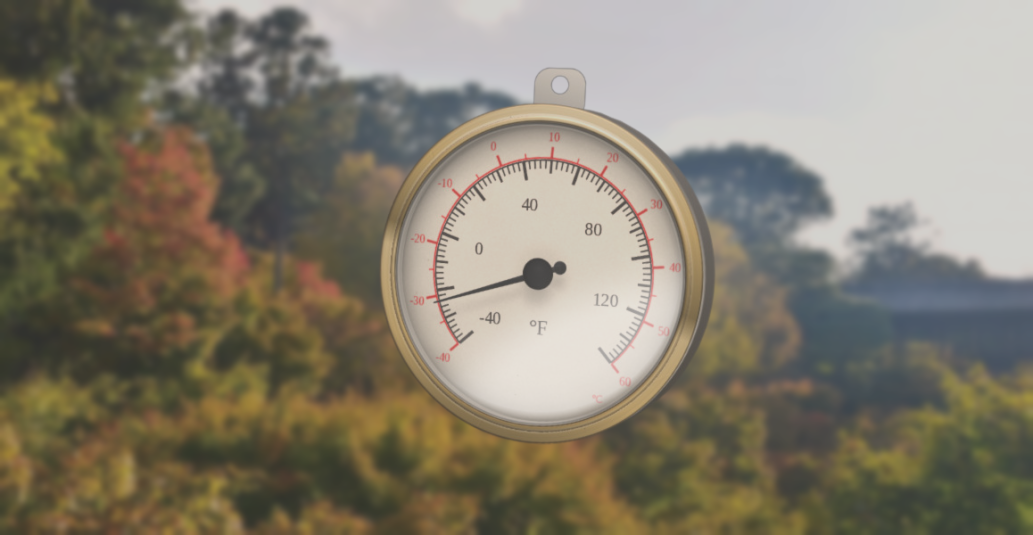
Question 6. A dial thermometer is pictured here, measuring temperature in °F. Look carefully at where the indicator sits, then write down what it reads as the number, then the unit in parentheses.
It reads -24 (°F)
